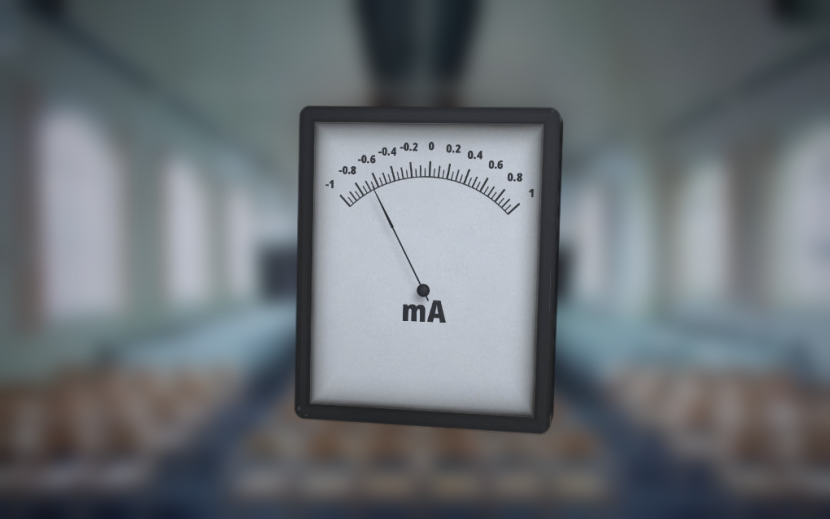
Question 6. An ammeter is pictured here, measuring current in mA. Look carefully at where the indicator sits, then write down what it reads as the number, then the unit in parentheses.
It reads -0.65 (mA)
